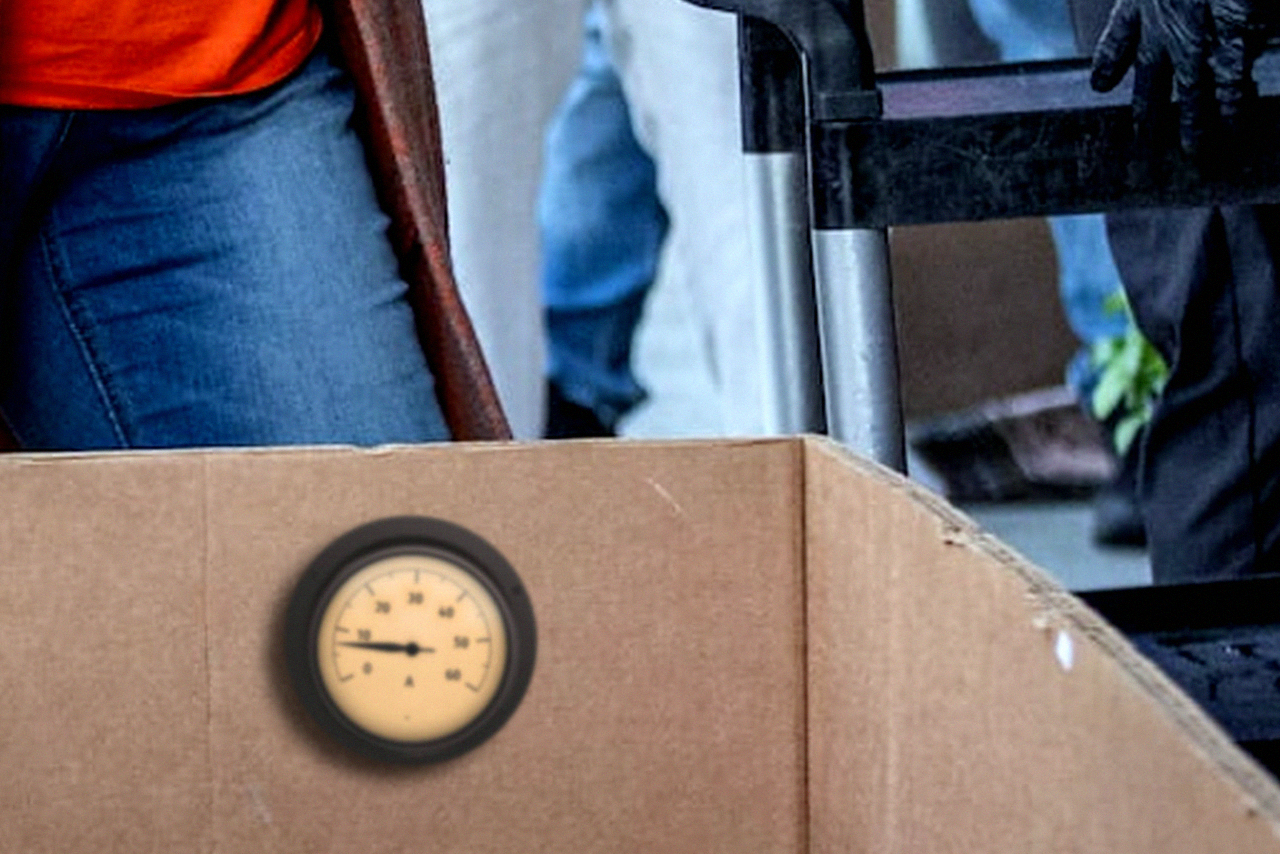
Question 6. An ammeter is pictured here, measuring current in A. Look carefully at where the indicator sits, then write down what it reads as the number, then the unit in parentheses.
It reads 7.5 (A)
